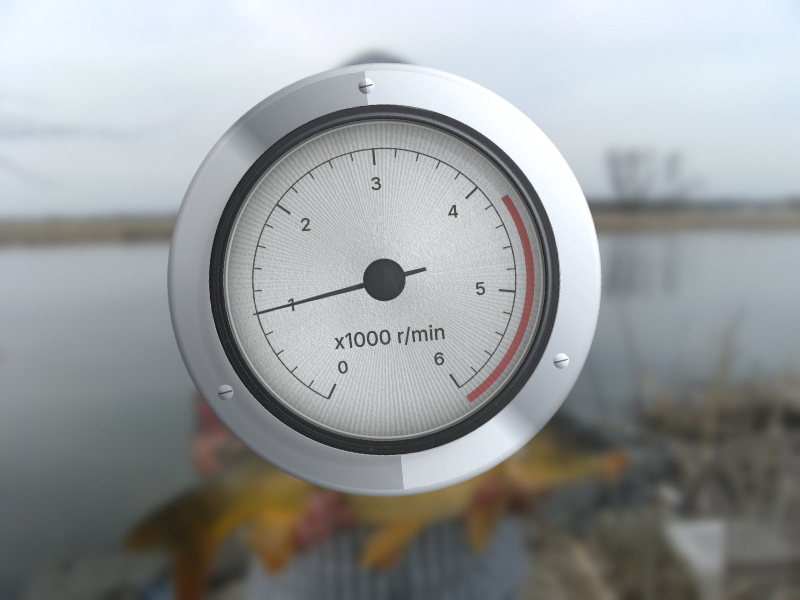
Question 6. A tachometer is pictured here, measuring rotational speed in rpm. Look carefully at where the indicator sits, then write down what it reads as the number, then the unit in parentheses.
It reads 1000 (rpm)
